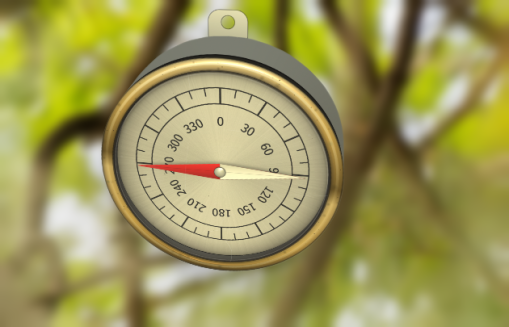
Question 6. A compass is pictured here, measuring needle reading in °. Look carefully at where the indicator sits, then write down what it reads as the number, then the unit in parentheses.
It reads 270 (°)
